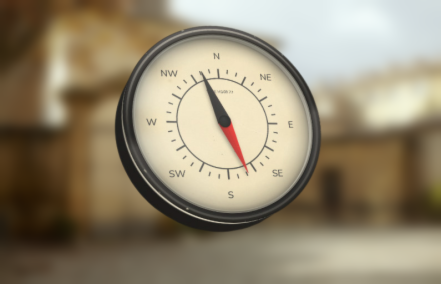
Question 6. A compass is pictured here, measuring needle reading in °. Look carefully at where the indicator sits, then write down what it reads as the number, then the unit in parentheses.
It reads 160 (°)
